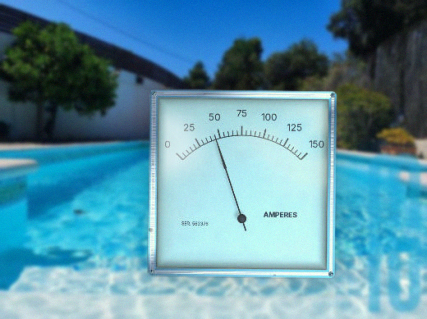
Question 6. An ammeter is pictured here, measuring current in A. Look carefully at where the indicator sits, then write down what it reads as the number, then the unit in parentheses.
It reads 45 (A)
